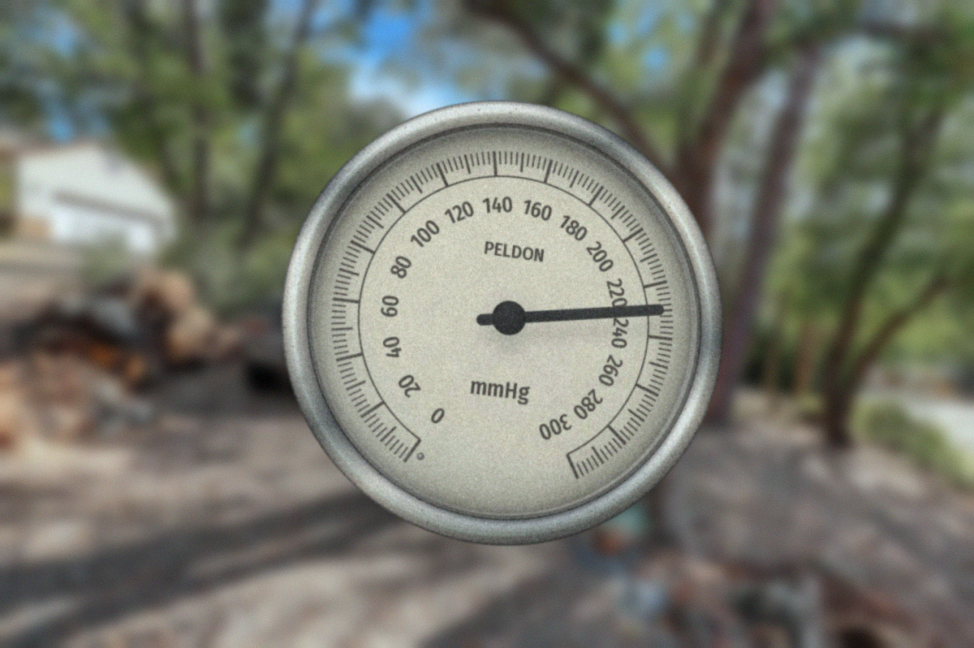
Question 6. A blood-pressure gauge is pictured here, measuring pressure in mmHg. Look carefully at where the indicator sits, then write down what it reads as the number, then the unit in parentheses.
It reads 230 (mmHg)
